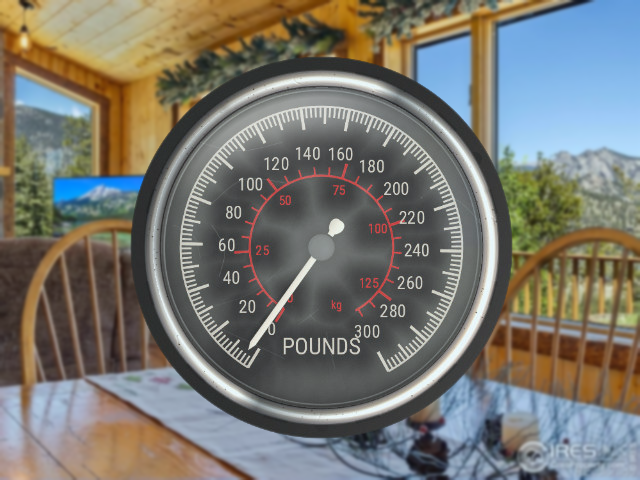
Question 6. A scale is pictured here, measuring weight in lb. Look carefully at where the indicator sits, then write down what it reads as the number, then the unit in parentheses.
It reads 4 (lb)
